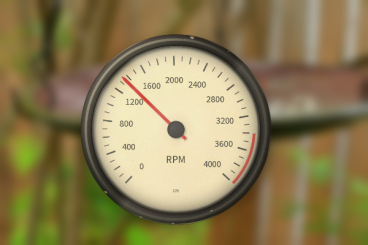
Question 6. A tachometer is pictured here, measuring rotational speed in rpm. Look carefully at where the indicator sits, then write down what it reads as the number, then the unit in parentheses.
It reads 1350 (rpm)
